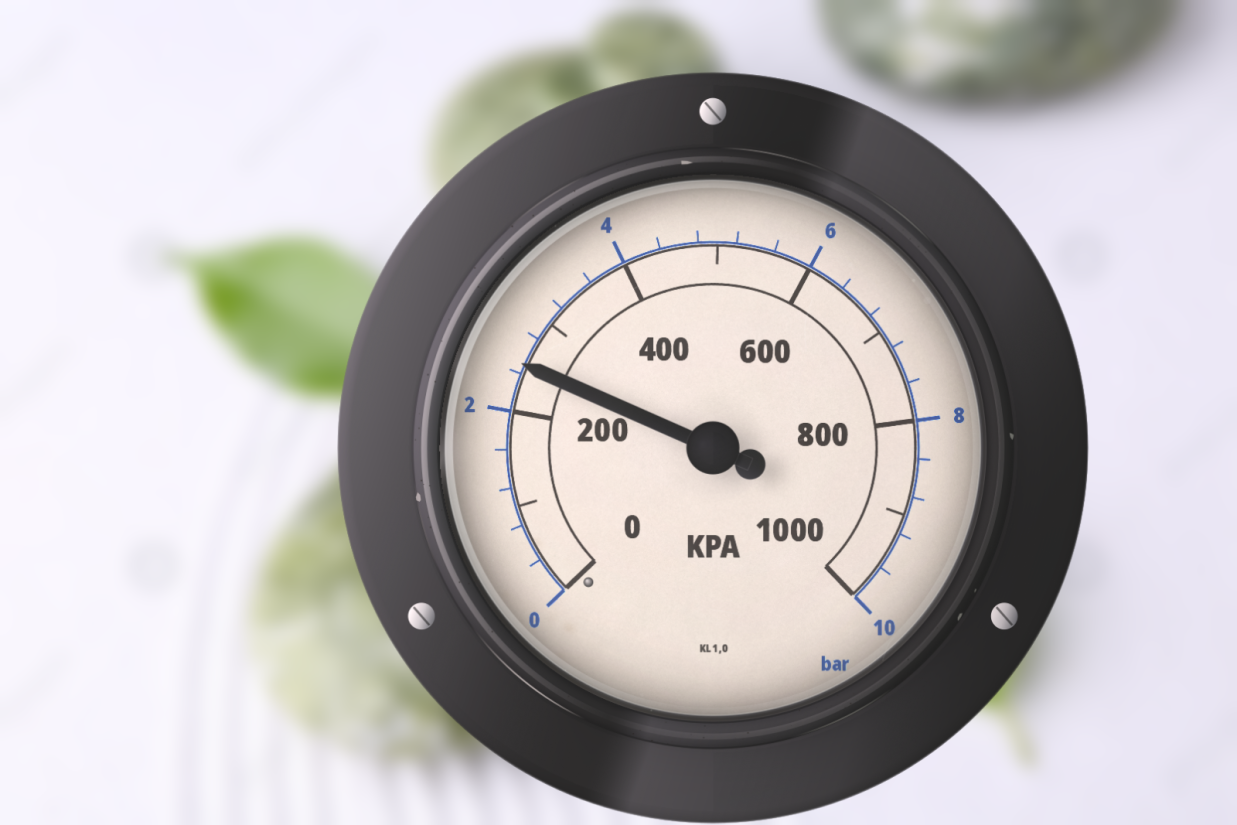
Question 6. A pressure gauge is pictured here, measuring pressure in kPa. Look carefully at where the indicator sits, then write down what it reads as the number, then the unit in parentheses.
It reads 250 (kPa)
